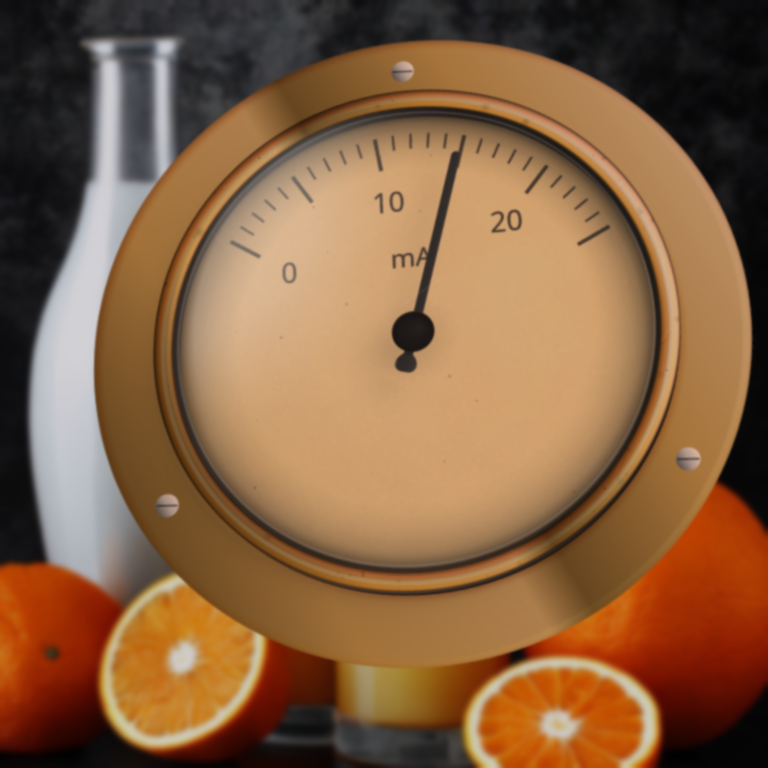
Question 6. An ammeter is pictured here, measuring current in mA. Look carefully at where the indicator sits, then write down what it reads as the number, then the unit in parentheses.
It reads 15 (mA)
